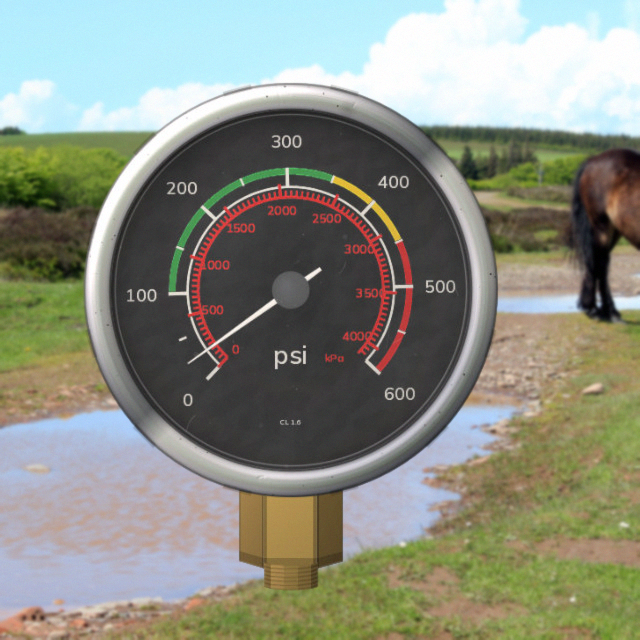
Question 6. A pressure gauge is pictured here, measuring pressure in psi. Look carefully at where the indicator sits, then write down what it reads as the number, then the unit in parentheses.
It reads 25 (psi)
